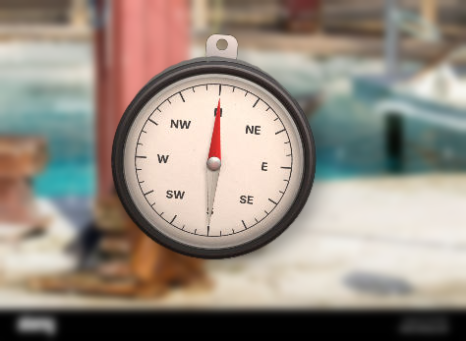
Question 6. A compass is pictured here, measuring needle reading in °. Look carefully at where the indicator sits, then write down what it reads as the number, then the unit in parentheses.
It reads 0 (°)
